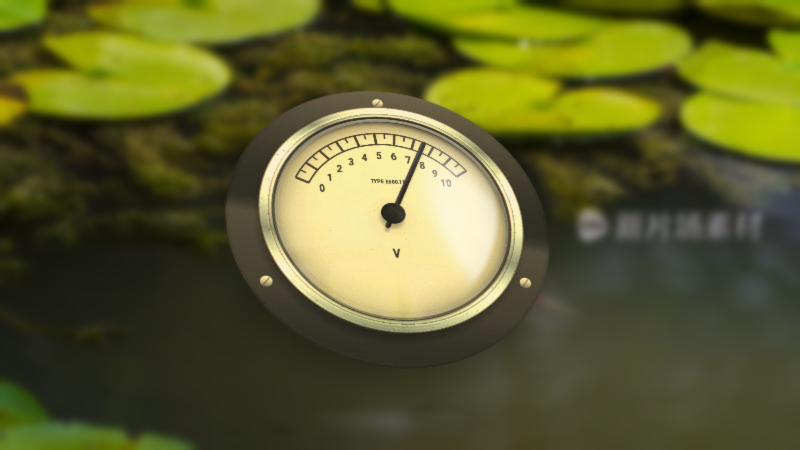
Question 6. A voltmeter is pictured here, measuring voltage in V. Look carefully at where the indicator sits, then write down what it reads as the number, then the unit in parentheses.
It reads 7.5 (V)
